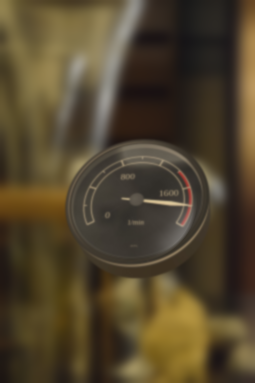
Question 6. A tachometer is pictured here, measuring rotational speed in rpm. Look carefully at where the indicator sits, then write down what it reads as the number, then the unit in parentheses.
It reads 1800 (rpm)
